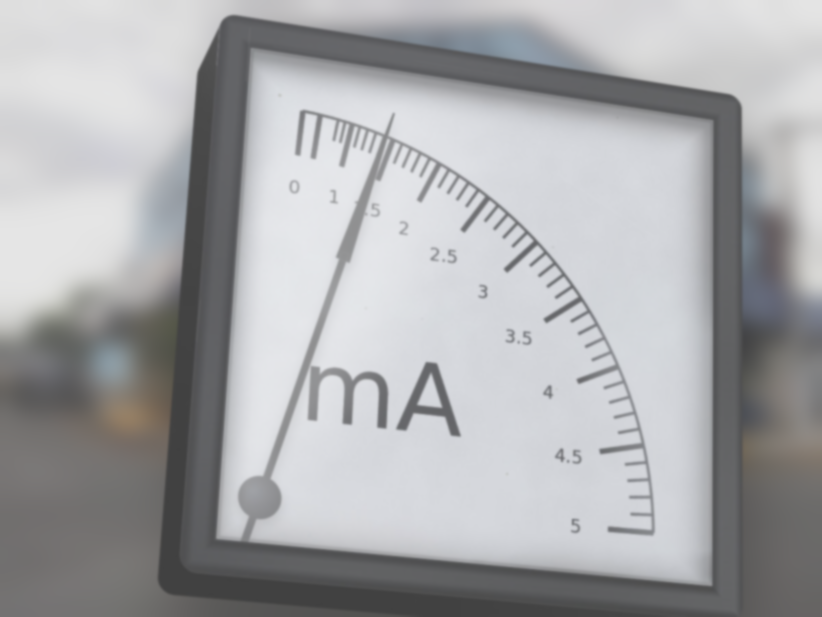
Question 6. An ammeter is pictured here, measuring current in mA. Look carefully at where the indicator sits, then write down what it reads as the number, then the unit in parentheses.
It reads 1.4 (mA)
